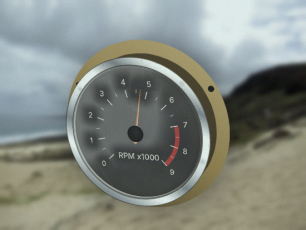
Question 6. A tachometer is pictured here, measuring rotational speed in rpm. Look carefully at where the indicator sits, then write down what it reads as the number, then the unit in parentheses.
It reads 4750 (rpm)
